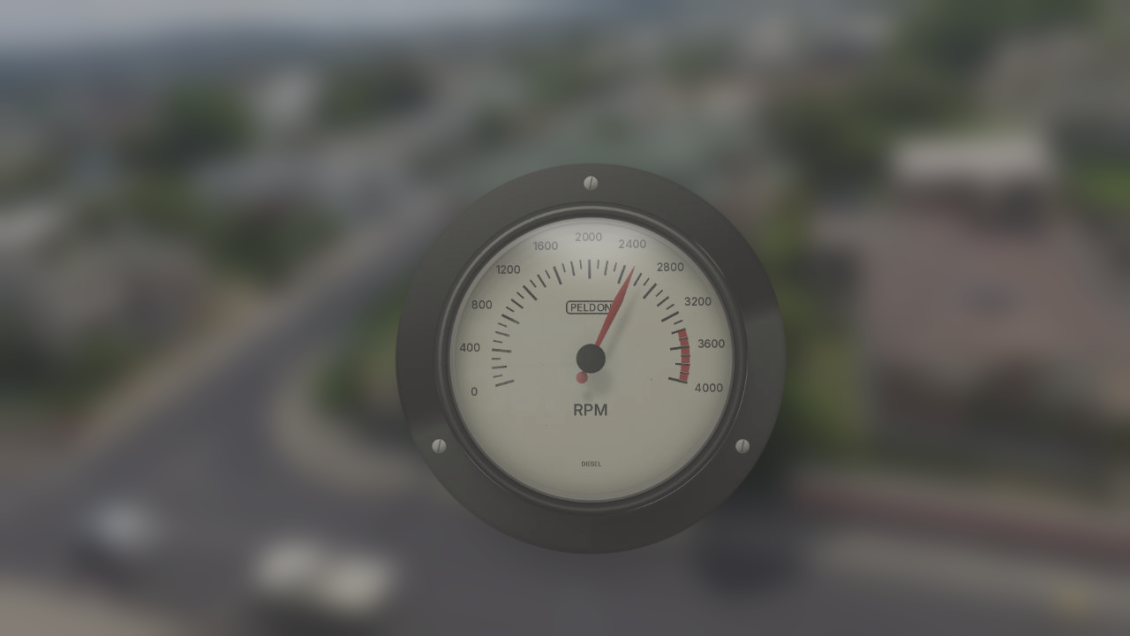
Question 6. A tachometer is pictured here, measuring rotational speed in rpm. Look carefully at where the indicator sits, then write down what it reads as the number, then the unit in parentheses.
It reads 2500 (rpm)
